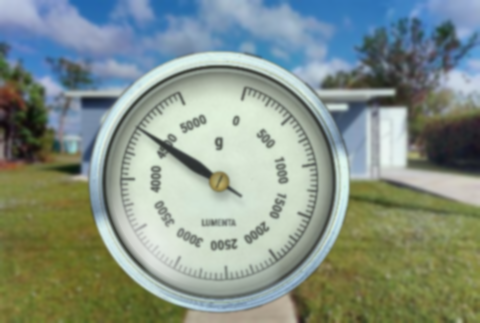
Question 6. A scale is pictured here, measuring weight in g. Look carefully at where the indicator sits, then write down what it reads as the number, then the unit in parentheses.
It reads 4500 (g)
